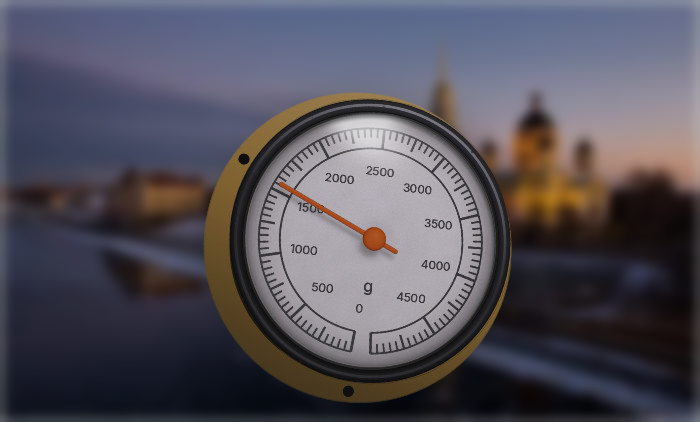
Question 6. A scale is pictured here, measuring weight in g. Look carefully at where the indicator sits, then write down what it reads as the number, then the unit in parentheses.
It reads 1550 (g)
